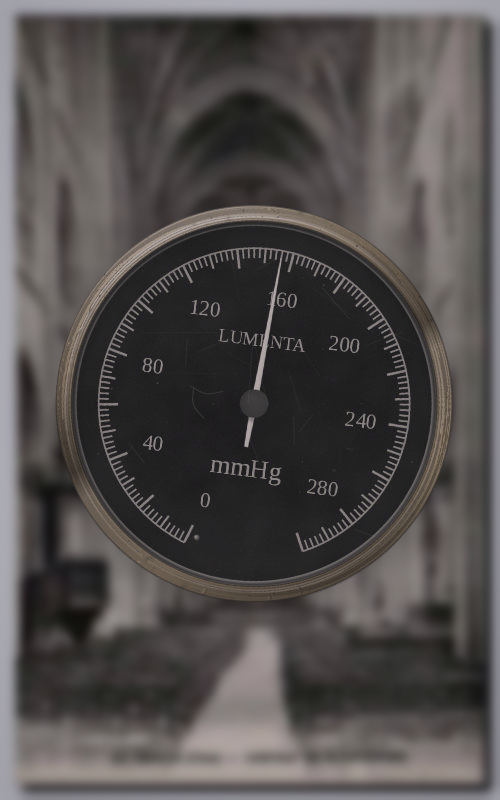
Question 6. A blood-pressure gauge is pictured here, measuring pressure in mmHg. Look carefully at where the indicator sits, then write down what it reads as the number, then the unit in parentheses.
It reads 156 (mmHg)
